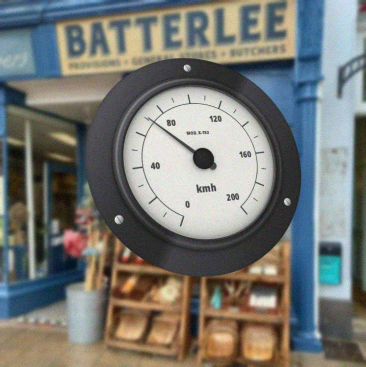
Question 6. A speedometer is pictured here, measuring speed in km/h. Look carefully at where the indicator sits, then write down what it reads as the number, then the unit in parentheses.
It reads 70 (km/h)
